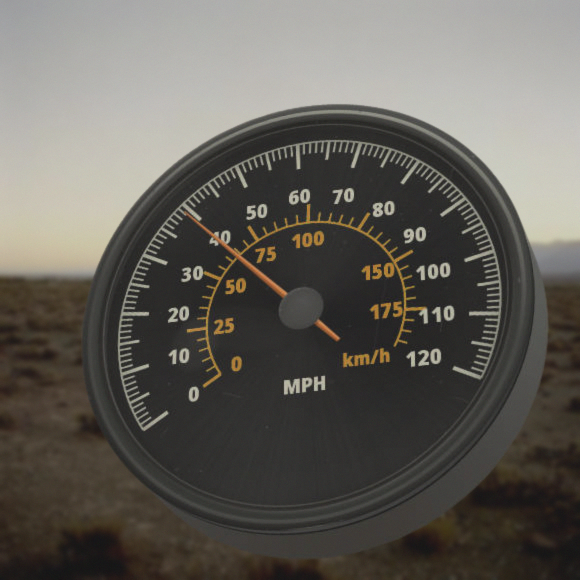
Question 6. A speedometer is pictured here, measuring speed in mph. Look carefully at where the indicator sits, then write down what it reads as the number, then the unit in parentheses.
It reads 39 (mph)
